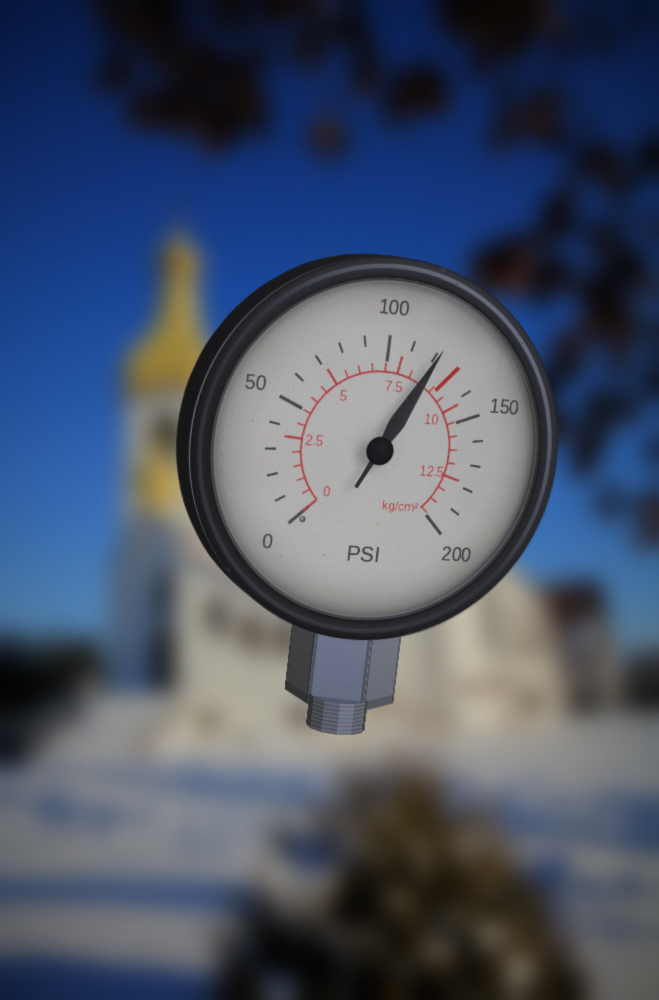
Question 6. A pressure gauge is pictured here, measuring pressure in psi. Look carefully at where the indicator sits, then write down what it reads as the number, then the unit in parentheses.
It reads 120 (psi)
